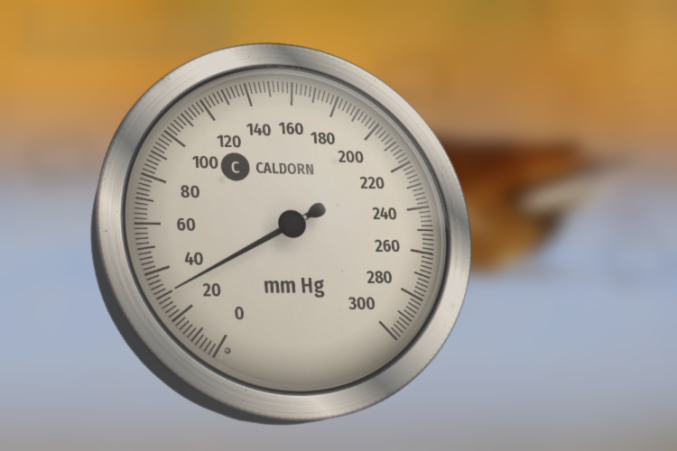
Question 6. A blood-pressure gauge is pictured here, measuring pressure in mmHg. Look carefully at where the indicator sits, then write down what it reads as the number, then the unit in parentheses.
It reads 30 (mmHg)
